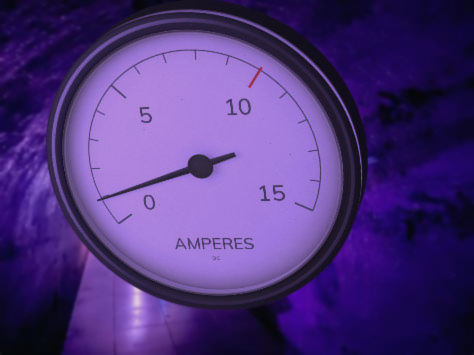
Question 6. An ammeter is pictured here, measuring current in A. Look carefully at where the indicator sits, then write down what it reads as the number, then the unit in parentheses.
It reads 1 (A)
